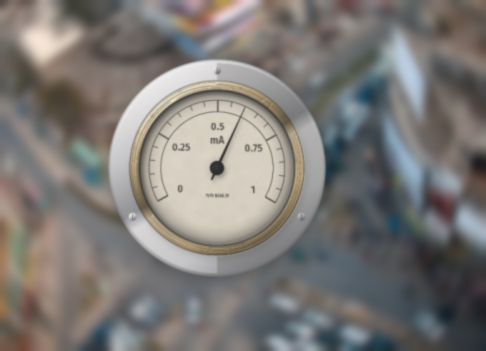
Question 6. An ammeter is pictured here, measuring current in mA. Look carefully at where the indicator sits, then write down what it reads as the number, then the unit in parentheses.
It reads 0.6 (mA)
